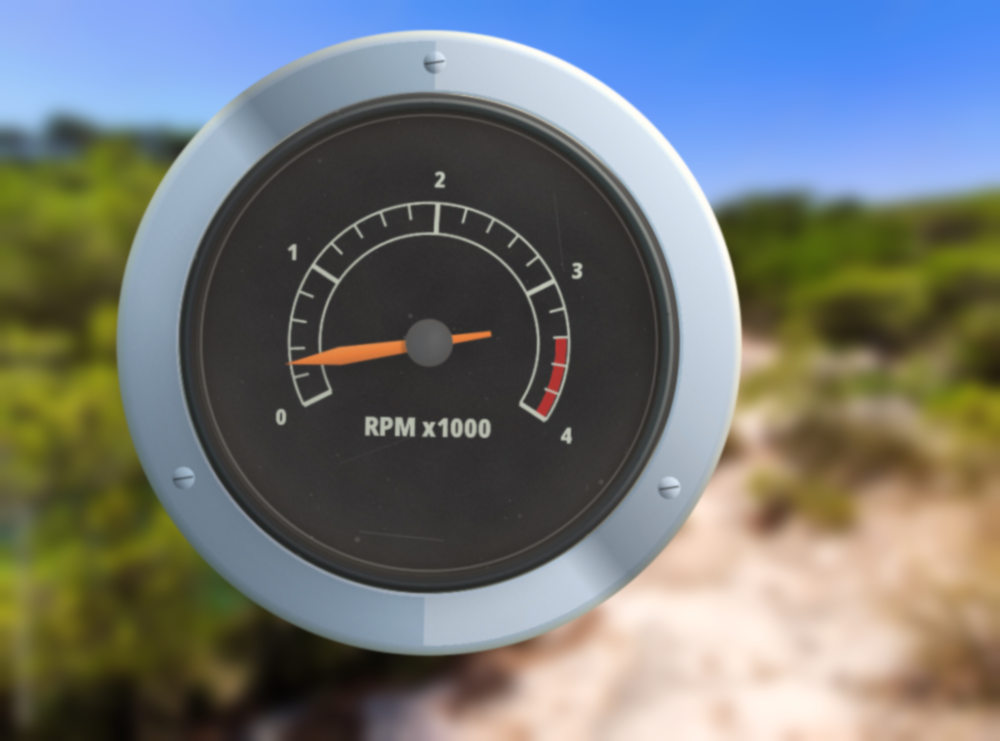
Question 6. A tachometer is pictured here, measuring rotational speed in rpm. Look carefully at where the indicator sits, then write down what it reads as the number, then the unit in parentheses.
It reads 300 (rpm)
